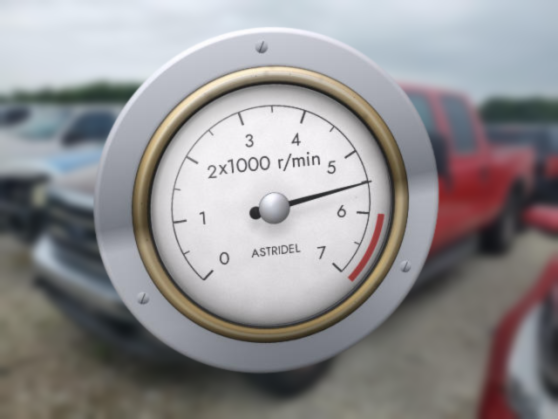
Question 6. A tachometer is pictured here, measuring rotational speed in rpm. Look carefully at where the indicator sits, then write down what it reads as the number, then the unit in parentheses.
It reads 5500 (rpm)
